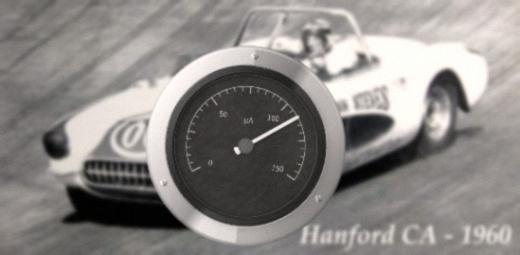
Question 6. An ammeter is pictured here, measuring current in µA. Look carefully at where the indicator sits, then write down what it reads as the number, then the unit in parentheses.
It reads 110 (µA)
